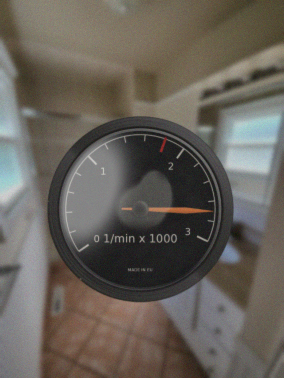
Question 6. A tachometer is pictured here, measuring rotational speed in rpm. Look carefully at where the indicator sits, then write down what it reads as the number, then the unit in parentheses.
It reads 2700 (rpm)
